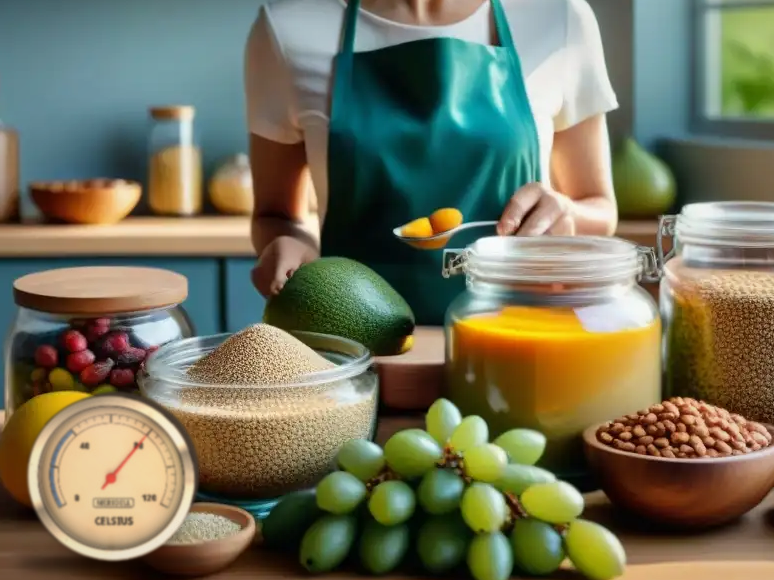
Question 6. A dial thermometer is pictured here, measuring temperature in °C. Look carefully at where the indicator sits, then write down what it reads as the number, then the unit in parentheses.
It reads 80 (°C)
